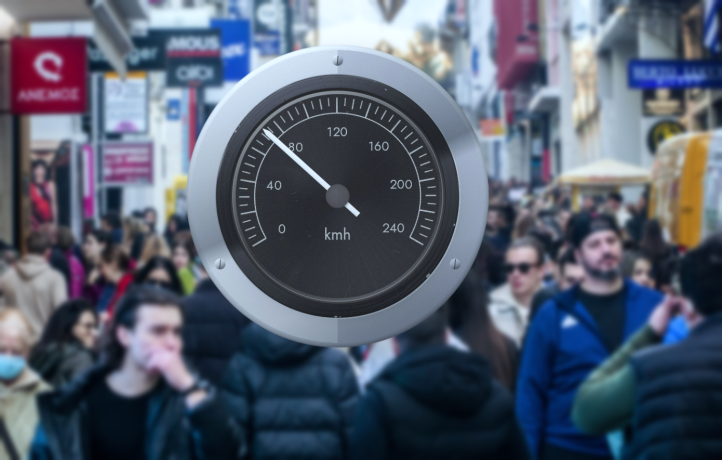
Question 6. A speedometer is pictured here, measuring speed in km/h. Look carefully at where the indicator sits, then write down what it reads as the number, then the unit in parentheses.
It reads 72.5 (km/h)
